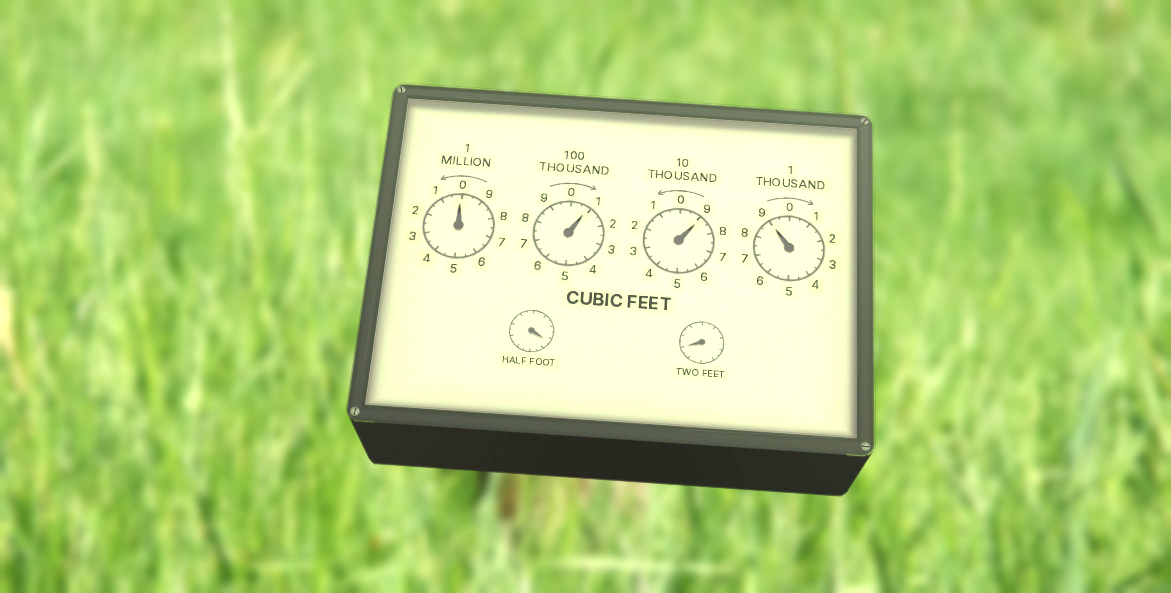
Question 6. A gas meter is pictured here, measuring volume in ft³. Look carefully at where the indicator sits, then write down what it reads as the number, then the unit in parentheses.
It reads 8900 (ft³)
